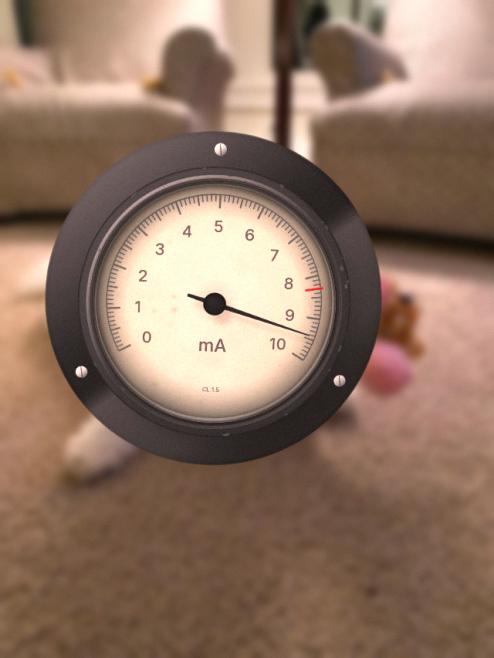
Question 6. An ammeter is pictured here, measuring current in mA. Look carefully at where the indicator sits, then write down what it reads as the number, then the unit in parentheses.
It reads 9.4 (mA)
